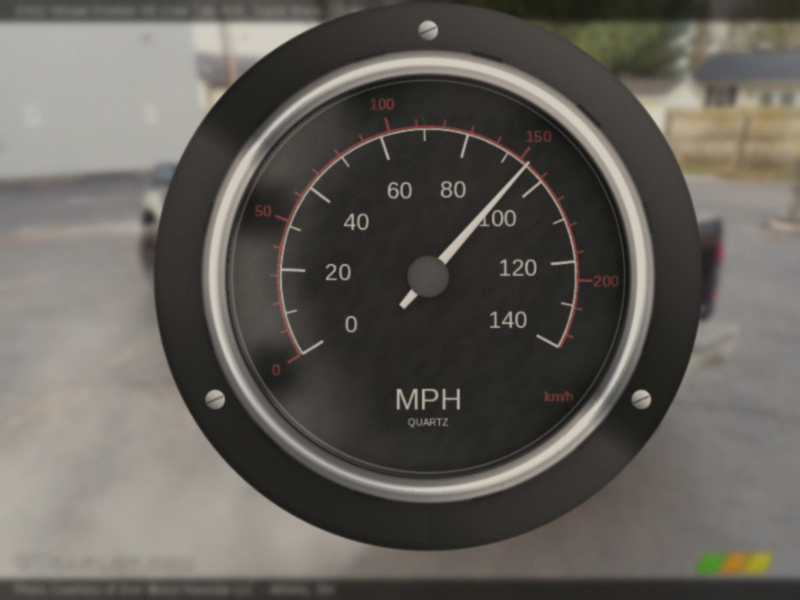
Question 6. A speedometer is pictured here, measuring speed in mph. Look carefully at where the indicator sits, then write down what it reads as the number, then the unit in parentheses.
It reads 95 (mph)
